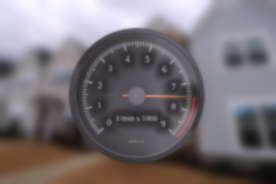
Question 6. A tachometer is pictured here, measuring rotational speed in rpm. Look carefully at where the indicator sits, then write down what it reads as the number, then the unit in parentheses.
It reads 7500 (rpm)
